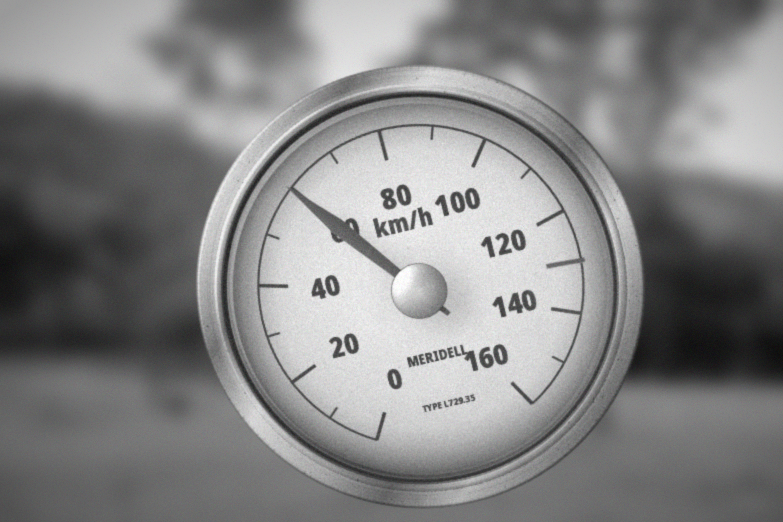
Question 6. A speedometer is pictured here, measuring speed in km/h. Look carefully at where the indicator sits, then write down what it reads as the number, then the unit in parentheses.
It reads 60 (km/h)
